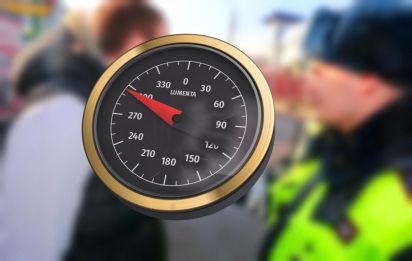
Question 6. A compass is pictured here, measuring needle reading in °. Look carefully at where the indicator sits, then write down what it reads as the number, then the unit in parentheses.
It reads 295 (°)
